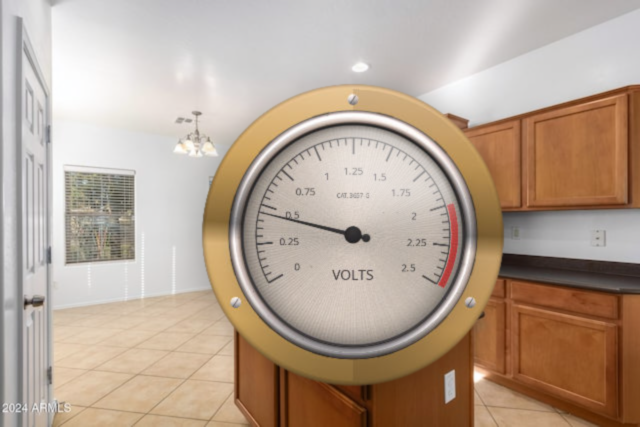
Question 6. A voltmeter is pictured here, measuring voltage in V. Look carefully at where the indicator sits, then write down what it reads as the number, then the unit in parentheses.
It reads 0.45 (V)
